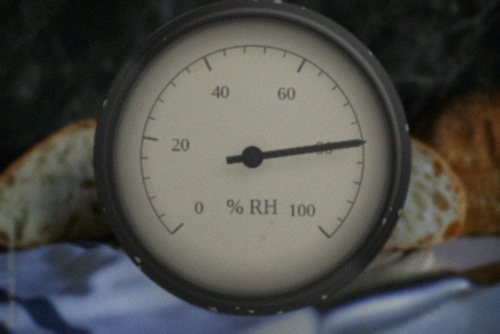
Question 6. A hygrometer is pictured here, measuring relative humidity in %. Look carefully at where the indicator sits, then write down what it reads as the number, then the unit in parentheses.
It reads 80 (%)
